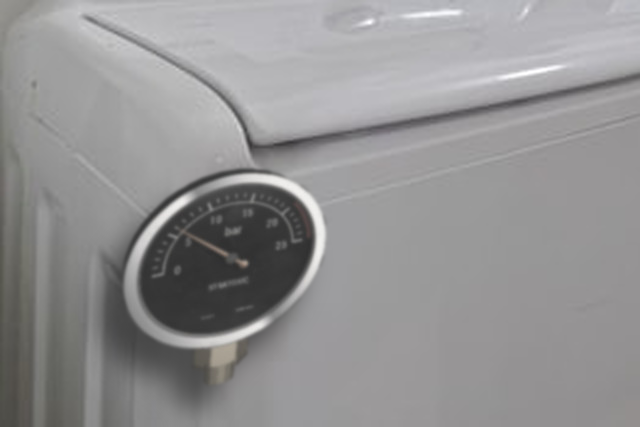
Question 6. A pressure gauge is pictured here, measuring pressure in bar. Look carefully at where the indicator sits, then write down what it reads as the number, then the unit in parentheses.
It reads 6 (bar)
